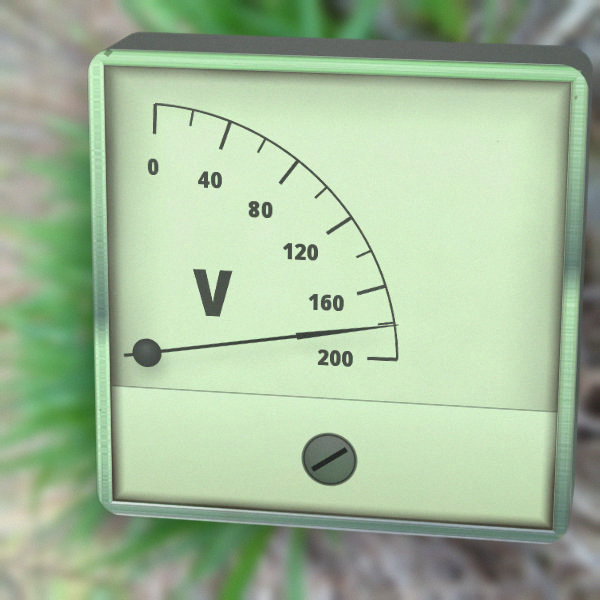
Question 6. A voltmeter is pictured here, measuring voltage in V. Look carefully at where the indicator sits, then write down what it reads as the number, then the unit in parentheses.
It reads 180 (V)
